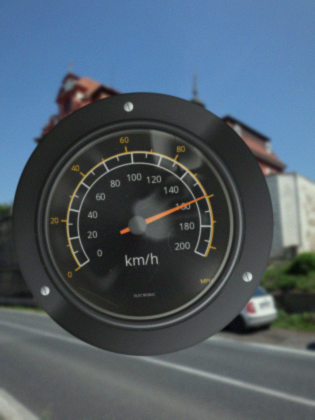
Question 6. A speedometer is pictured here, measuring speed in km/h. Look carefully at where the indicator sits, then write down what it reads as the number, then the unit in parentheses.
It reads 160 (km/h)
